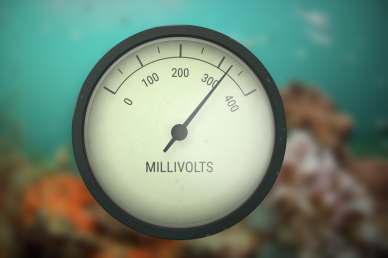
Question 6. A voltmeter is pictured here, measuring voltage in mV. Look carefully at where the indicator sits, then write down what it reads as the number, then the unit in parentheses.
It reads 325 (mV)
